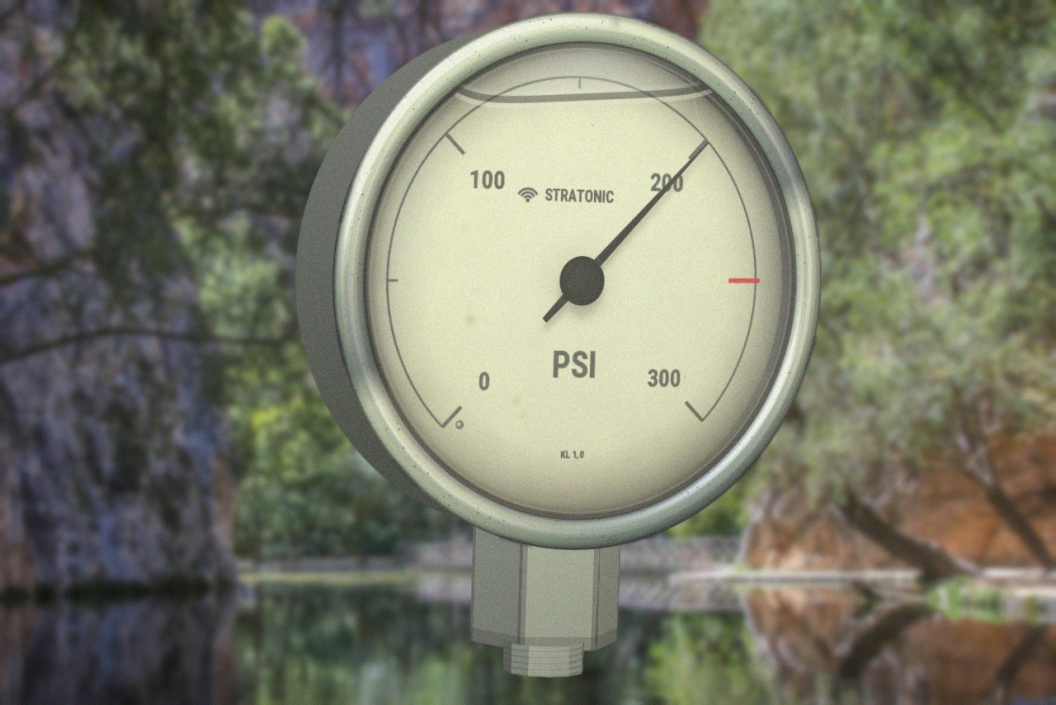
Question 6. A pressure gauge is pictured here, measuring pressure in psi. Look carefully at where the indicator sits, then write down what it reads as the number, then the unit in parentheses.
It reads 200 (psi)
